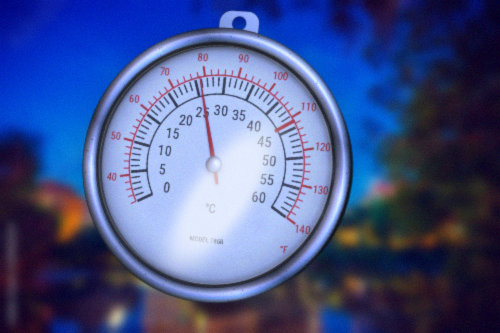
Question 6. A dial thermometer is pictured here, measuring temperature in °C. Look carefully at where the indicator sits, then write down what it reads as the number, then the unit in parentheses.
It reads 26 (°C)
